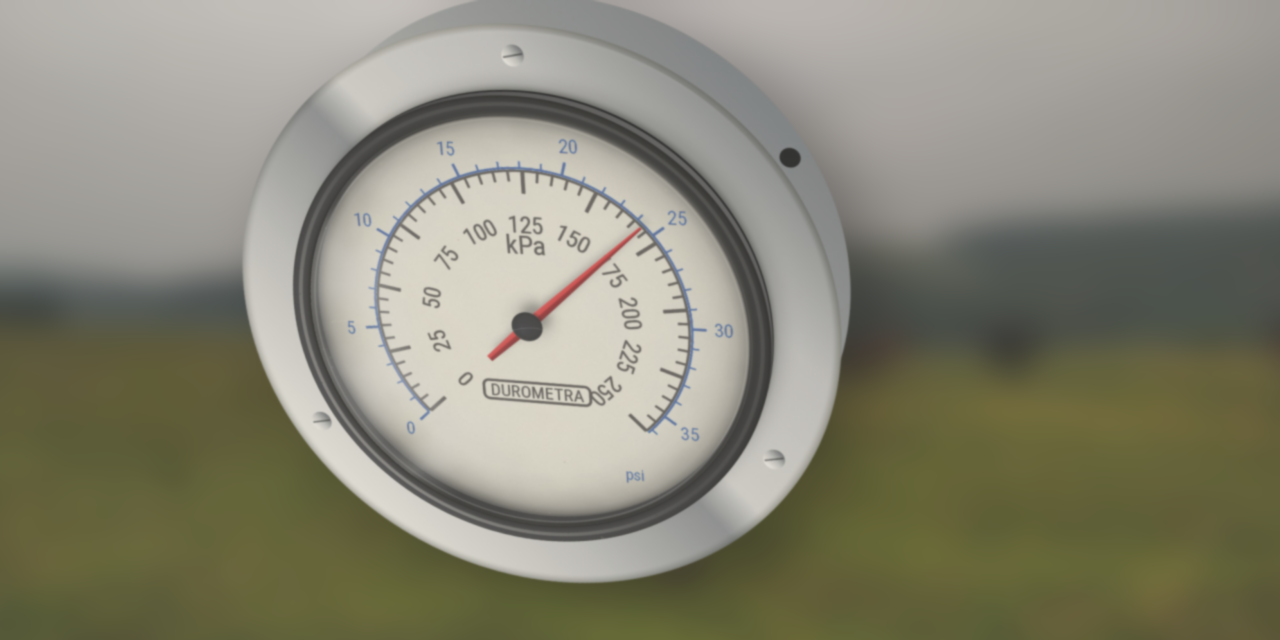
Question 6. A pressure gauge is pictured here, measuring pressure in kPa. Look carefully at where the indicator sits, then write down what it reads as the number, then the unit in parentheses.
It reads 167.5 (kPa)
